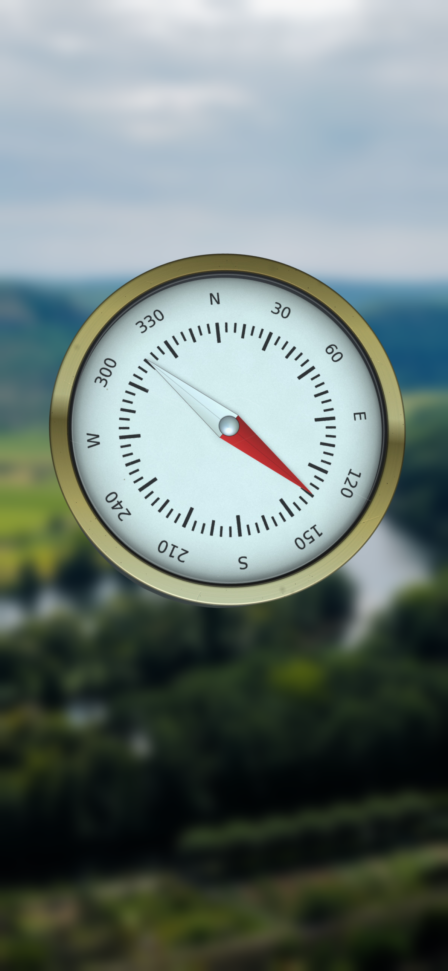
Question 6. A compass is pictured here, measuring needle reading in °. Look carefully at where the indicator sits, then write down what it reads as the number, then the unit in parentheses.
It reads 135 (°)
